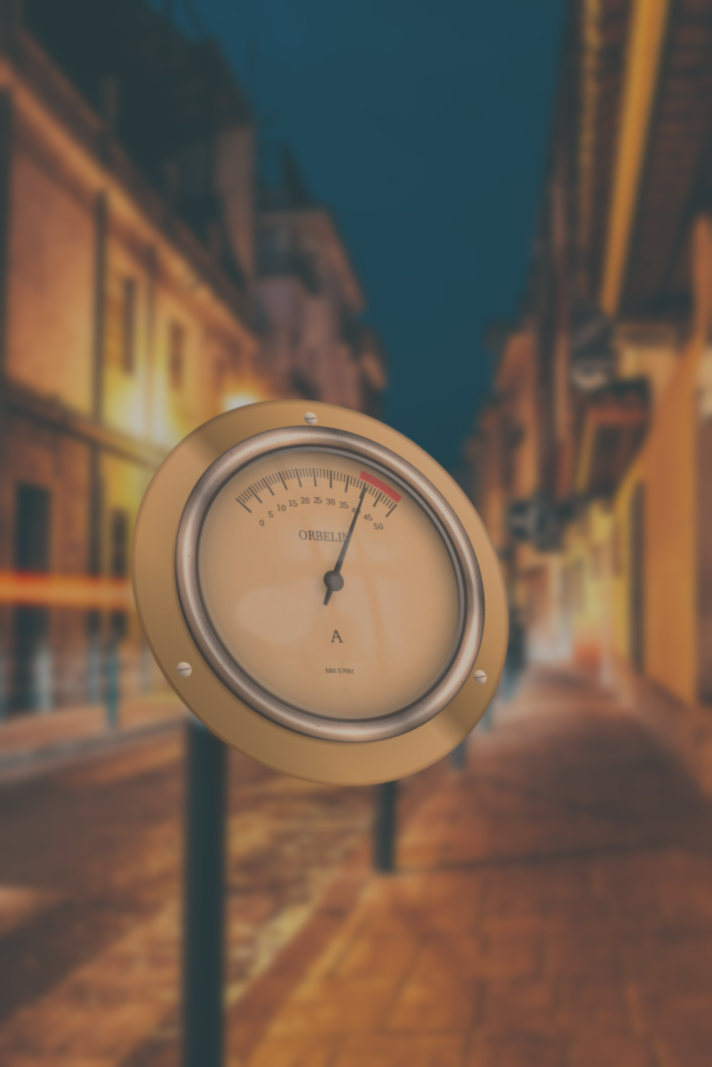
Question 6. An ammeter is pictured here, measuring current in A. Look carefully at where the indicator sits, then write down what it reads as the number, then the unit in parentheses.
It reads 40 (A)
